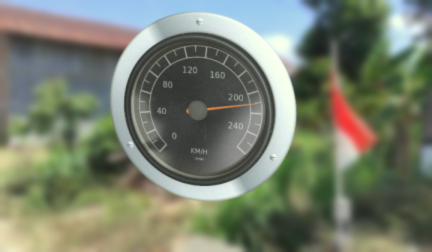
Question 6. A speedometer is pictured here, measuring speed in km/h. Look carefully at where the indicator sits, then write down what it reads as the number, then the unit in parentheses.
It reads 210 (km/h)
